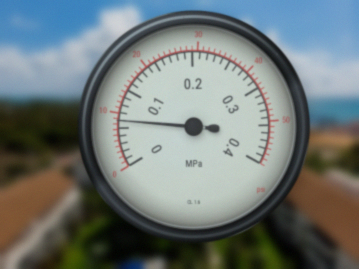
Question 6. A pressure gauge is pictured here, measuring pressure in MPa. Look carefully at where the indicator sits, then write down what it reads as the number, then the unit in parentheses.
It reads 0.06 (MPa)
